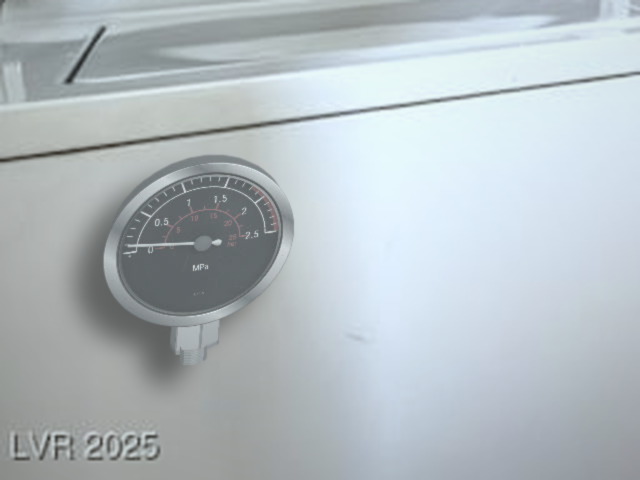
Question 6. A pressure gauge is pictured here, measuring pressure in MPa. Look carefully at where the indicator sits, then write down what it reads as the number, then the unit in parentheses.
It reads 0.1 (MPa)
